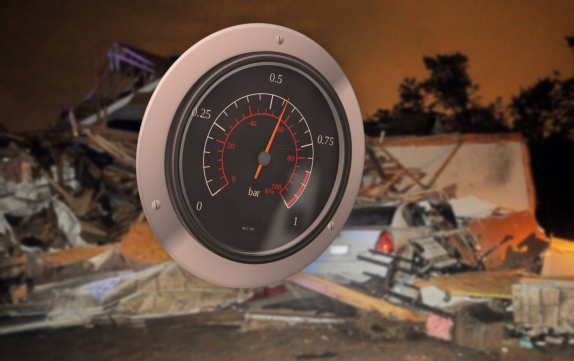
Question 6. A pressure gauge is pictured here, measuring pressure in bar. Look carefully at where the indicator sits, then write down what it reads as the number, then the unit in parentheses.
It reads 0.55 (bar)
